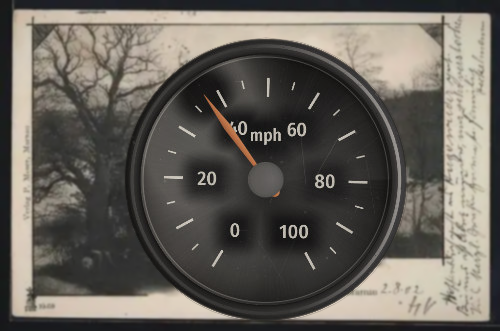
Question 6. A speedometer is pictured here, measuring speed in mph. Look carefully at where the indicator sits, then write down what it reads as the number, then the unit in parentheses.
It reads 37.5 (mph)
